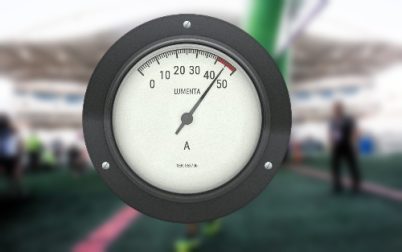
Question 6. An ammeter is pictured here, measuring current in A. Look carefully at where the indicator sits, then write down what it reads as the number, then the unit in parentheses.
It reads 45 (A)
